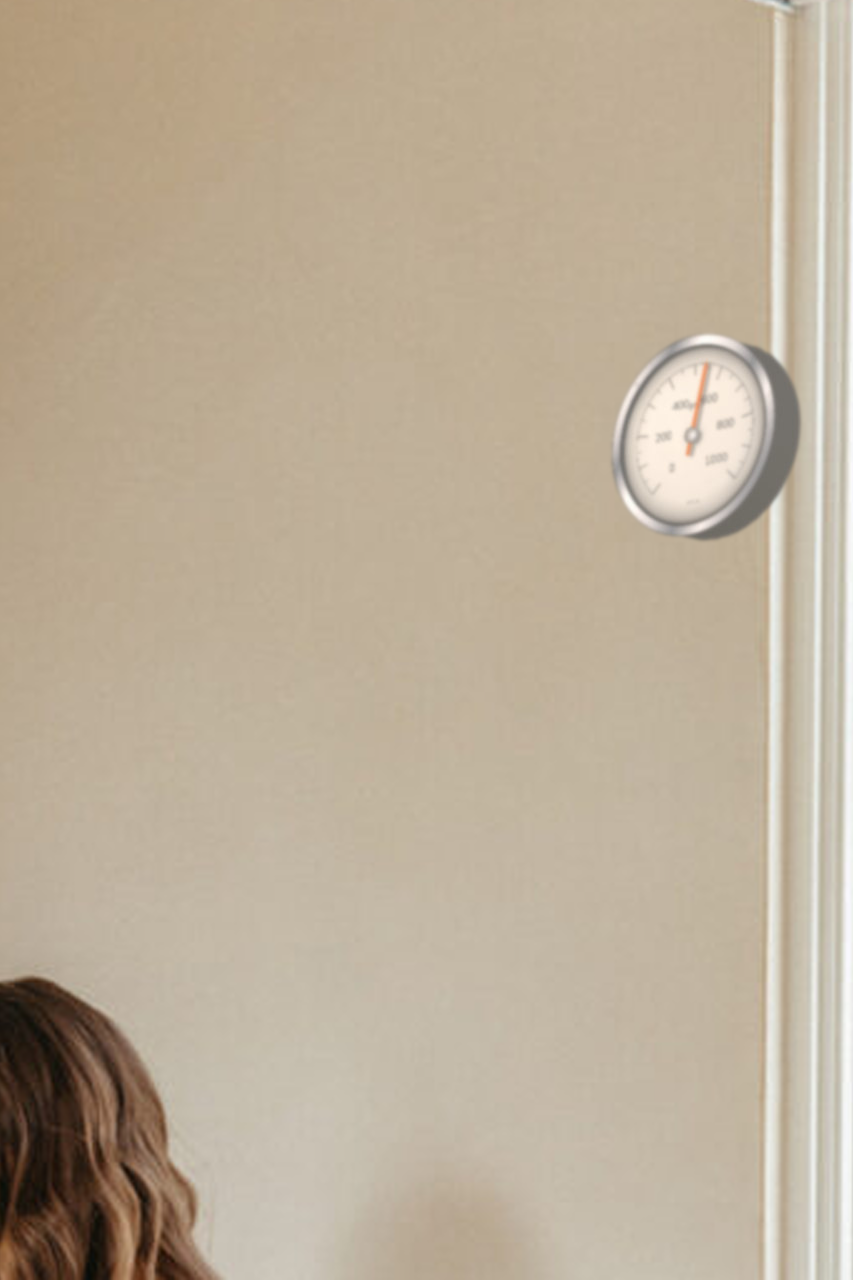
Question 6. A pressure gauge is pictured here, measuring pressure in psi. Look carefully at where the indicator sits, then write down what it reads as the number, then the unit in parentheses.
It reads 550 (psi)
